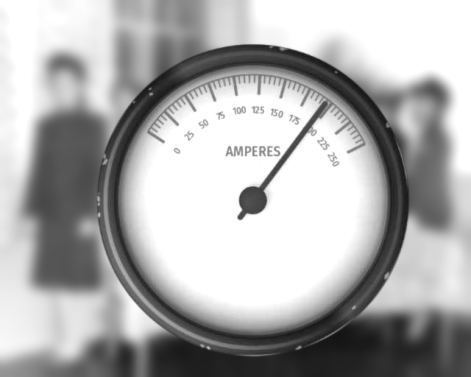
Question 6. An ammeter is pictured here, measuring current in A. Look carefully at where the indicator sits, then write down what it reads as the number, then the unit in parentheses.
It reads 195 (A)
